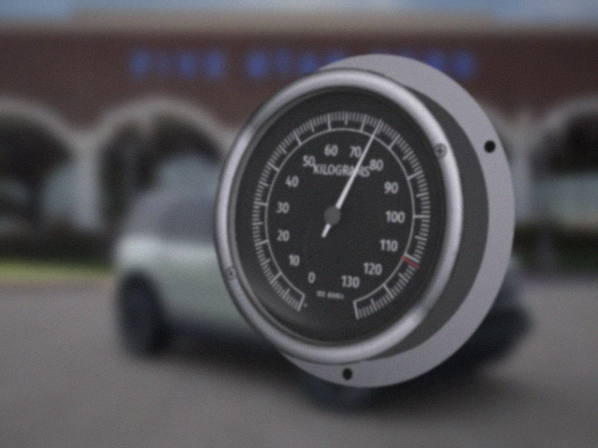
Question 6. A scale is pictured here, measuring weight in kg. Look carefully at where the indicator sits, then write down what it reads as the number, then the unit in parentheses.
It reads 75 (kg)
